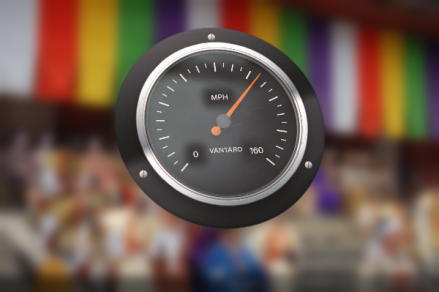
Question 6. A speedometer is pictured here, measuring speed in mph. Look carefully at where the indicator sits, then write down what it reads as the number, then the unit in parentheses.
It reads 105 (mph)
